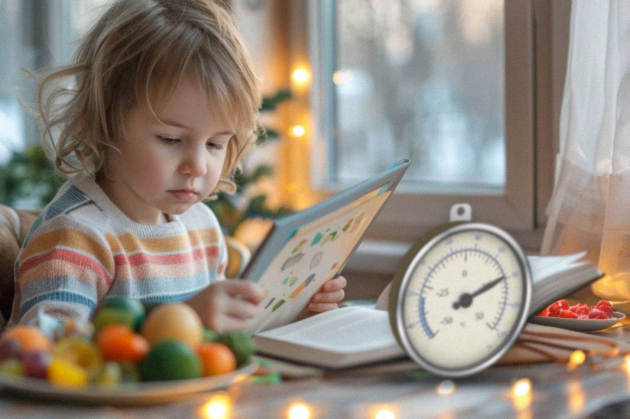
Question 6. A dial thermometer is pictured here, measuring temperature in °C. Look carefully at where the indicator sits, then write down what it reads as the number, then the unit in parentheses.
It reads 25 (°C)
